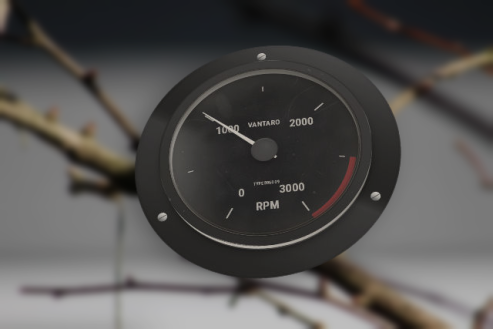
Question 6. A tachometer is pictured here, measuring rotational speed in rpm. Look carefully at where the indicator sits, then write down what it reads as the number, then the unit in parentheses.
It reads 1000 (rpm)
